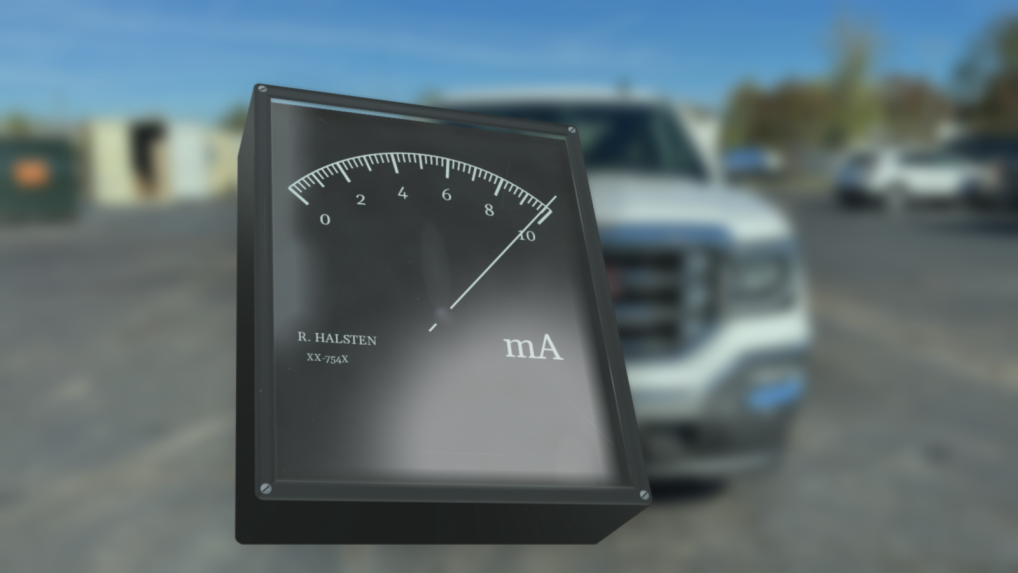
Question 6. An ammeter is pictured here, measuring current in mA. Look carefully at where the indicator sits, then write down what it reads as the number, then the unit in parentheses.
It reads 9.8 (mA)
